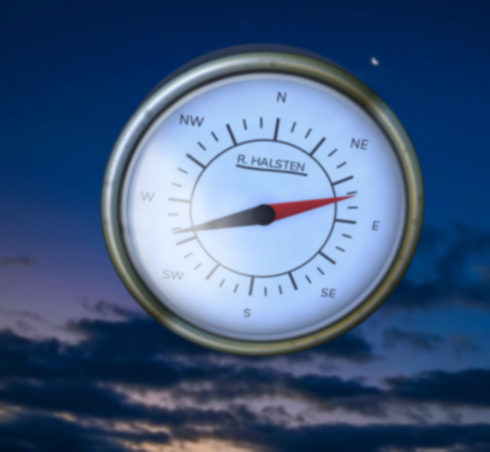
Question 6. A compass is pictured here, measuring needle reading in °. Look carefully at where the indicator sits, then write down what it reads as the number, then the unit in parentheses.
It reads 70 (°)
